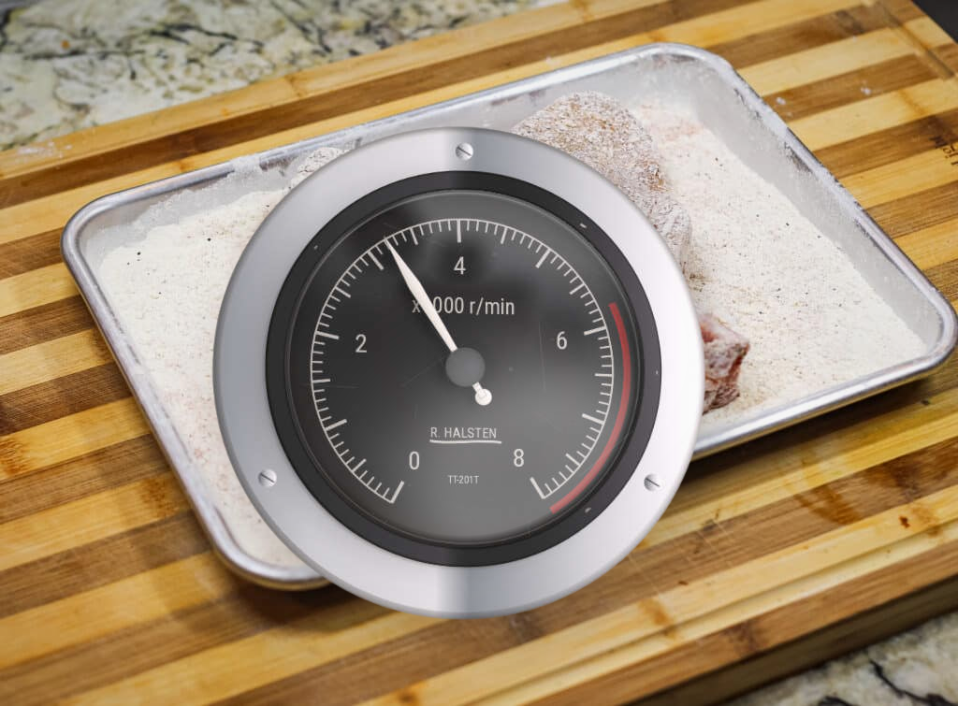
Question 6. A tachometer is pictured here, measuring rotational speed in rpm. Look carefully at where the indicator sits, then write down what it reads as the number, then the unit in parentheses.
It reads 3200 (rpm)
